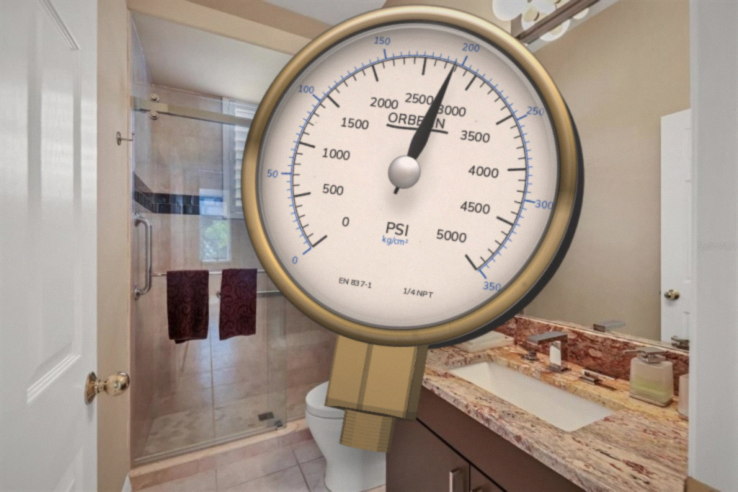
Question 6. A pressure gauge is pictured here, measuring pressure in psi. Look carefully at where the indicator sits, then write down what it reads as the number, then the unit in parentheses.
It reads 2800 (psi)
